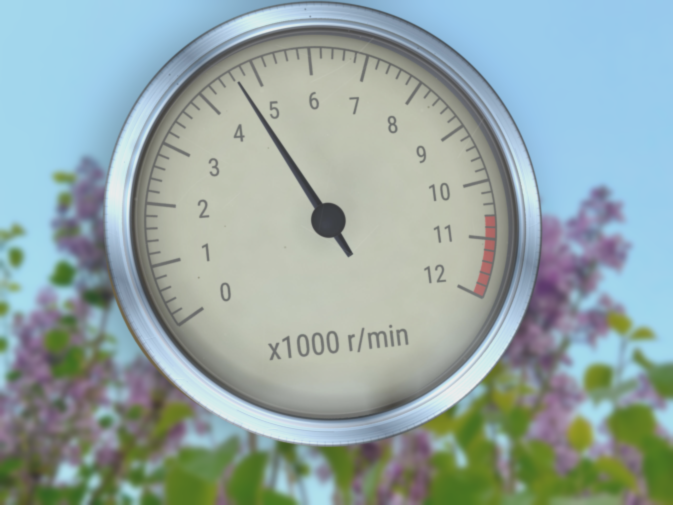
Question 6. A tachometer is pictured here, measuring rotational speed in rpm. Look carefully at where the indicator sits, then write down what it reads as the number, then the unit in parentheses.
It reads 4600 (rpm)
